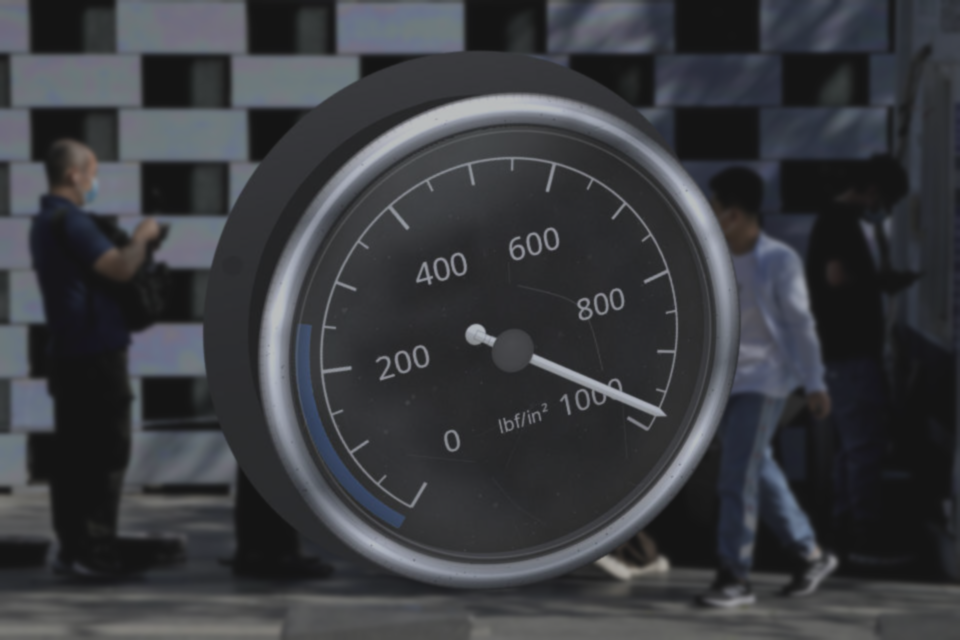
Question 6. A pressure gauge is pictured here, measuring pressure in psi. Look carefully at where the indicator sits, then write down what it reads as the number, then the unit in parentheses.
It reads 975 (psi)
